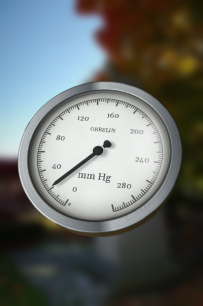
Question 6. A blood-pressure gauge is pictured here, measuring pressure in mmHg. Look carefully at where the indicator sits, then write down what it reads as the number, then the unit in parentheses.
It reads 20 (mmHg)
